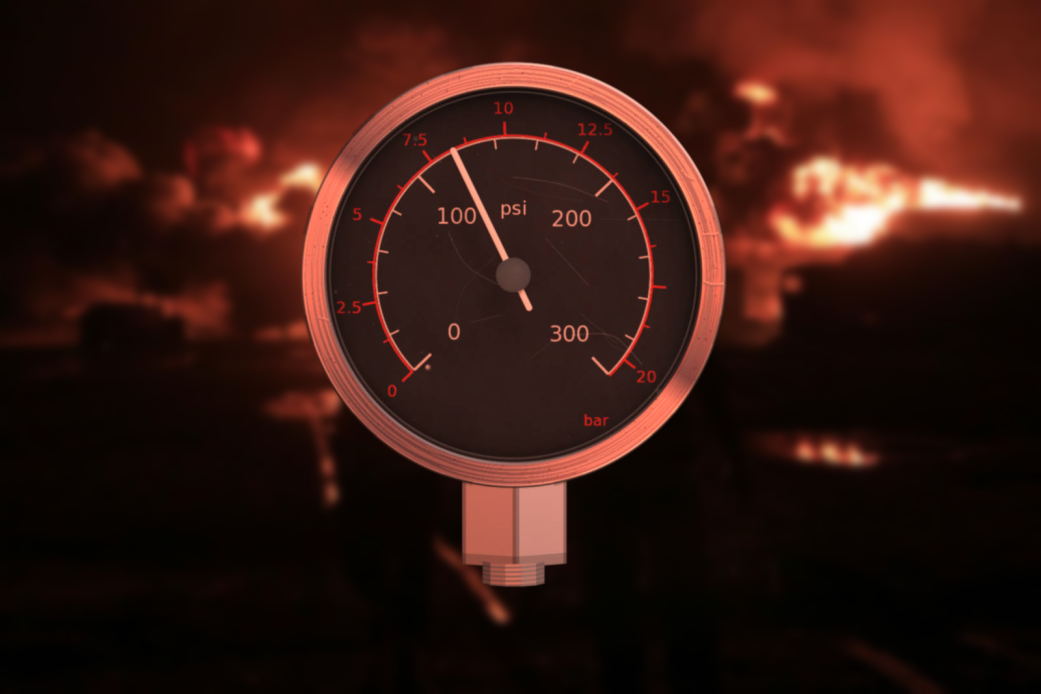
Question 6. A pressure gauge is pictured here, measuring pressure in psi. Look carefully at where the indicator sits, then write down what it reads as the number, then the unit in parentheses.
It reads 120 (psi)
